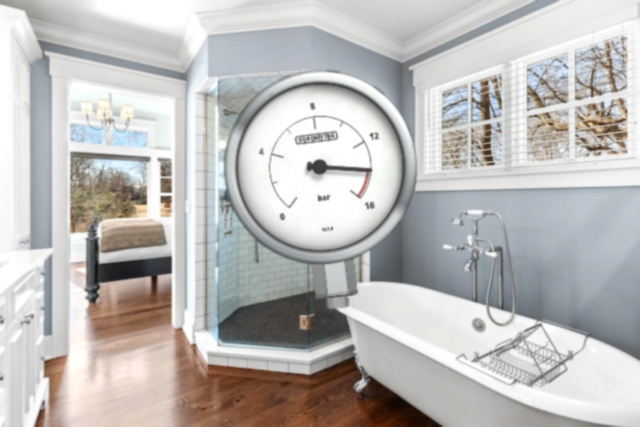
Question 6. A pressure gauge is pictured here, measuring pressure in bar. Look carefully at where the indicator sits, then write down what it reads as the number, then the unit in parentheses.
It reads 14 (bar)
